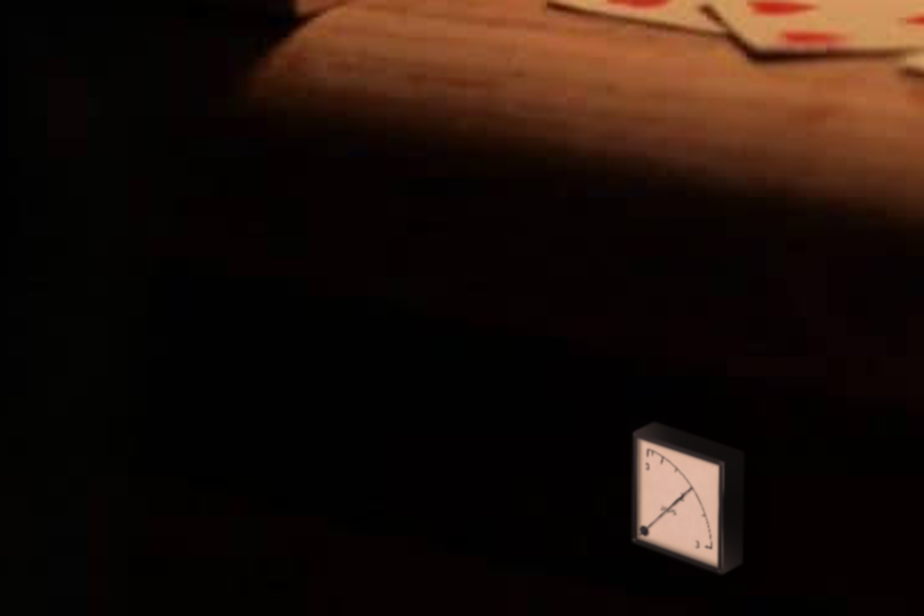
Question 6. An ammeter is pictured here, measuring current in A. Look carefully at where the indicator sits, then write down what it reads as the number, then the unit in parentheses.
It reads 2 (A)
